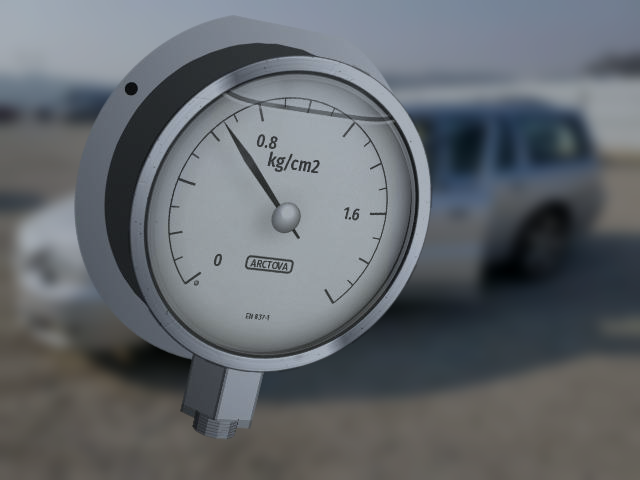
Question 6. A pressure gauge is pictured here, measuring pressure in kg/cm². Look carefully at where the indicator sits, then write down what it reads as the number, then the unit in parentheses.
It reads 0.65 (kg/cm²)
